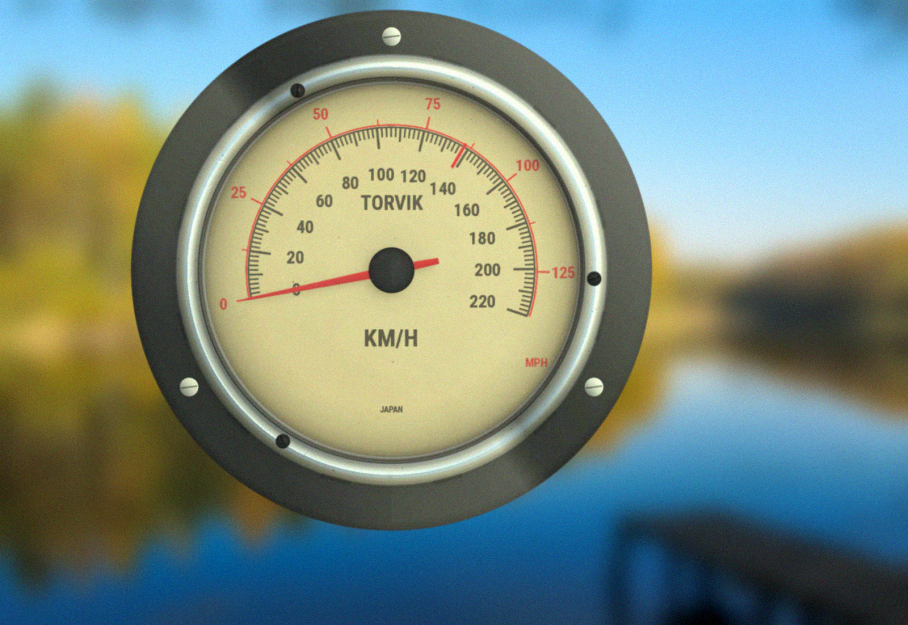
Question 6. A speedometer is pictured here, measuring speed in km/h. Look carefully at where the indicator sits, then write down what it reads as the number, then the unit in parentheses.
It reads 0 (km/h)
